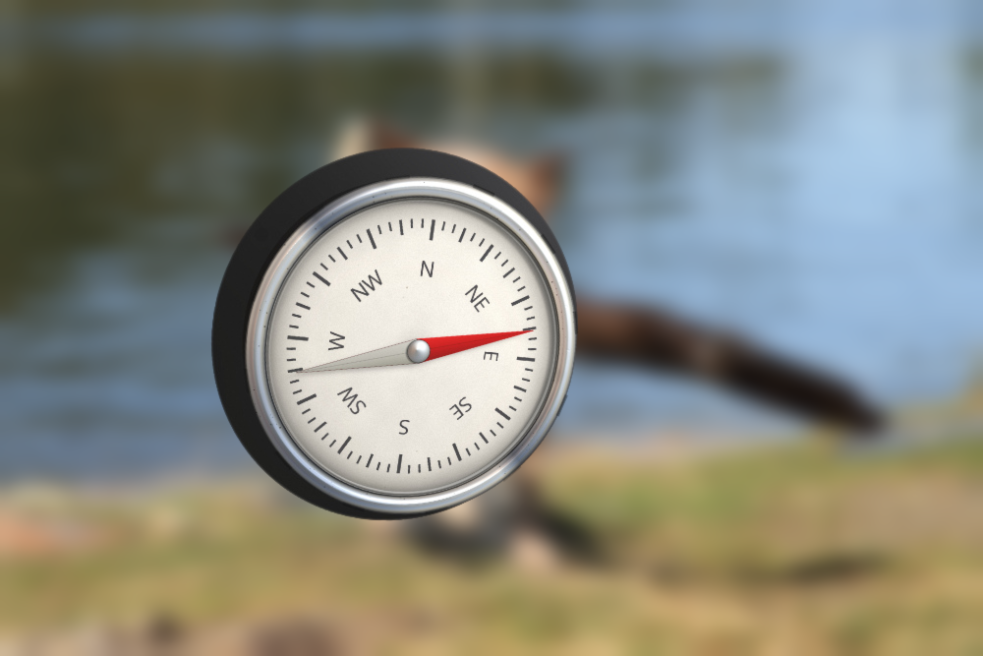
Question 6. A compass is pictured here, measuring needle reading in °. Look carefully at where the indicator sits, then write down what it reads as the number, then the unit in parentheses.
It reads 75 (°)
